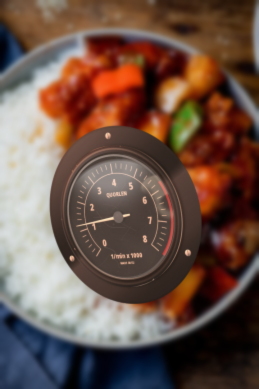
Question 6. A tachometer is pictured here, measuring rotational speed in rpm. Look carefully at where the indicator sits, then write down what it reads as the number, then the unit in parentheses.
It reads 1200 (rpm)
